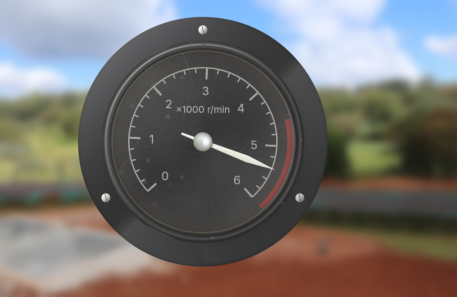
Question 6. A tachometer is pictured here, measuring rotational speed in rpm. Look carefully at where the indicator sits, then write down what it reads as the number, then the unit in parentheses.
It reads 5400 (rpm)
